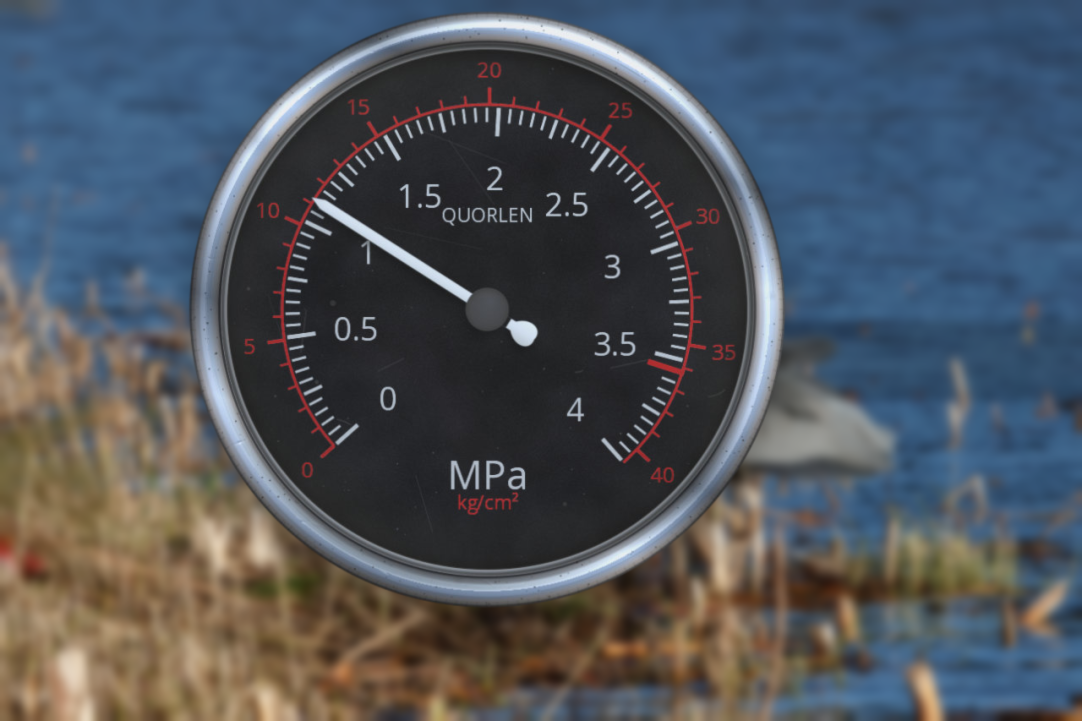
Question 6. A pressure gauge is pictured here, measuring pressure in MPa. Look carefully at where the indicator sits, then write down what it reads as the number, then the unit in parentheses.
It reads 1.1 (MPa)
